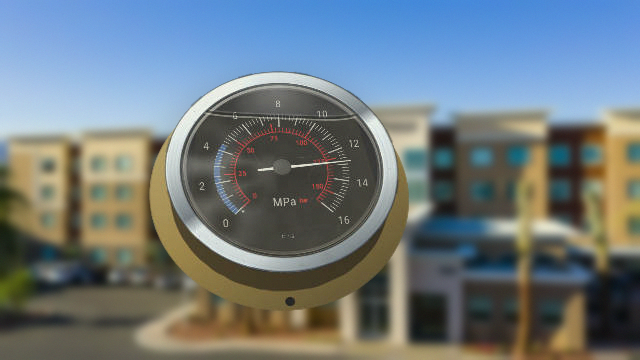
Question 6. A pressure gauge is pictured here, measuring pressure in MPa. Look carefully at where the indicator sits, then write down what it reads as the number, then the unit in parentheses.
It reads 13 (MPa)
